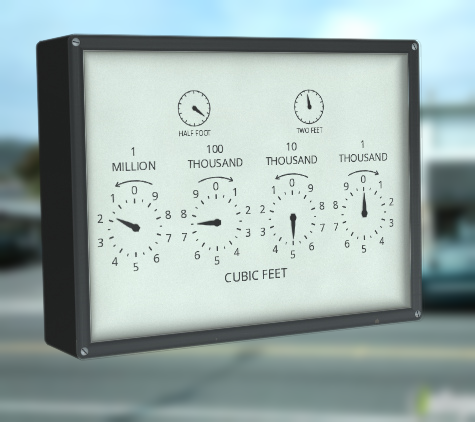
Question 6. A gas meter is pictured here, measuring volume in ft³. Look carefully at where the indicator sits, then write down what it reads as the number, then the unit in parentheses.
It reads 175000 (ft³)
